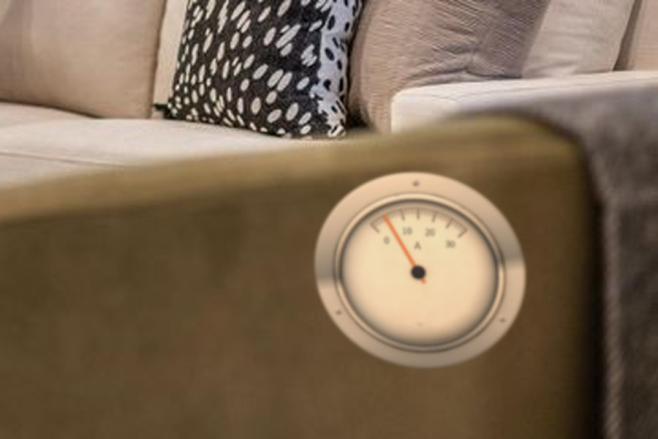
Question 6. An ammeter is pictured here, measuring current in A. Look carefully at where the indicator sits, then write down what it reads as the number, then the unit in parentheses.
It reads 5 (A)
